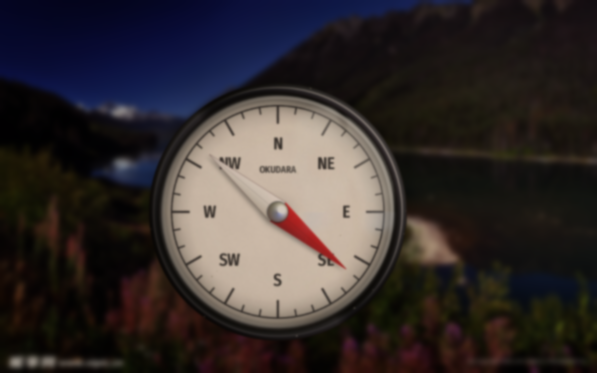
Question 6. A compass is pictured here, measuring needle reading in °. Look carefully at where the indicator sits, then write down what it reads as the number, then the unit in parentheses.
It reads 130 (°)
